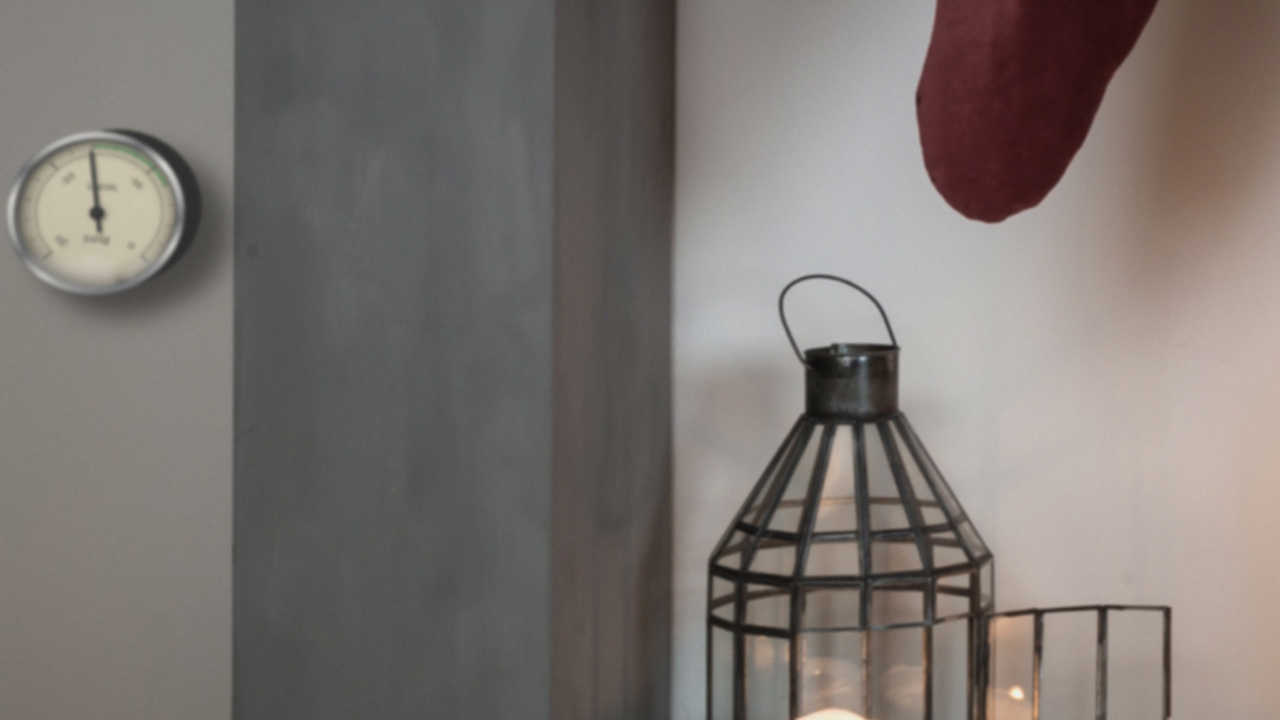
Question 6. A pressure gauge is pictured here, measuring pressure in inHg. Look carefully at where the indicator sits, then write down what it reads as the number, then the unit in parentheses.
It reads -16 (inHg)
